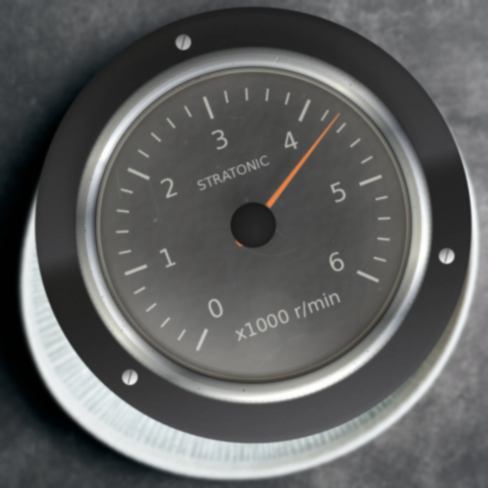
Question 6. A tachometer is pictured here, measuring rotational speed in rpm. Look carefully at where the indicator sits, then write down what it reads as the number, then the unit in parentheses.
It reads 4300 (rpm)
